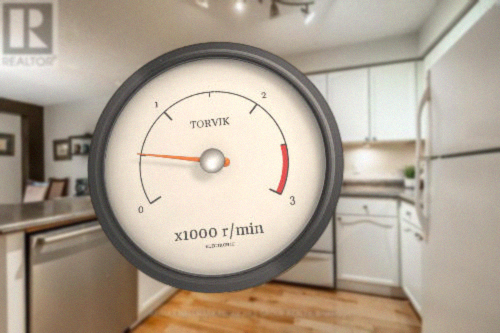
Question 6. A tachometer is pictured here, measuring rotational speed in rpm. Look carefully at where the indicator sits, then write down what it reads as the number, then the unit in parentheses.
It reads 500 (rpm)
